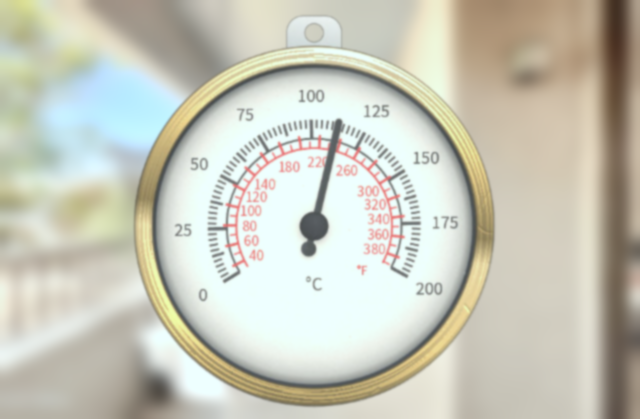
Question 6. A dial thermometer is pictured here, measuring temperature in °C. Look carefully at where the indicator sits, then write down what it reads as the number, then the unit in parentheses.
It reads 112.5 (°C)
